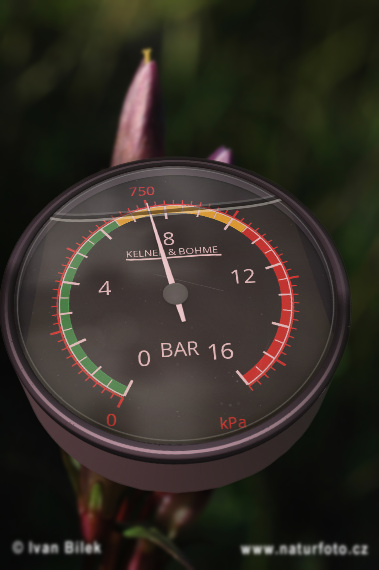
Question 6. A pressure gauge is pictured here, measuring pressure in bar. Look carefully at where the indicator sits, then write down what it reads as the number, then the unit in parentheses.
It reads 7.5 (bar)
